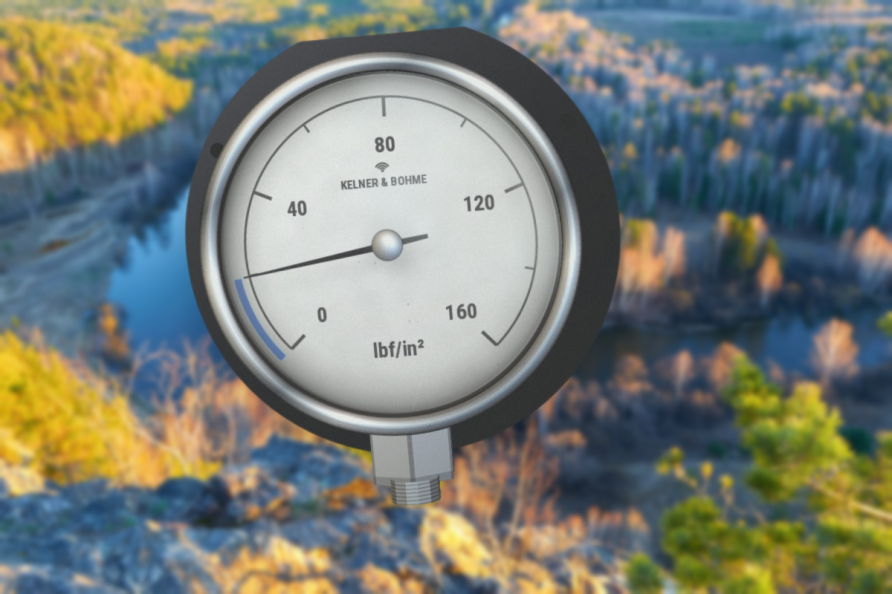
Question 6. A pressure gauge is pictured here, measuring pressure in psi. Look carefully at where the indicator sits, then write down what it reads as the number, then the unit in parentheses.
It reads 20 (psi)
